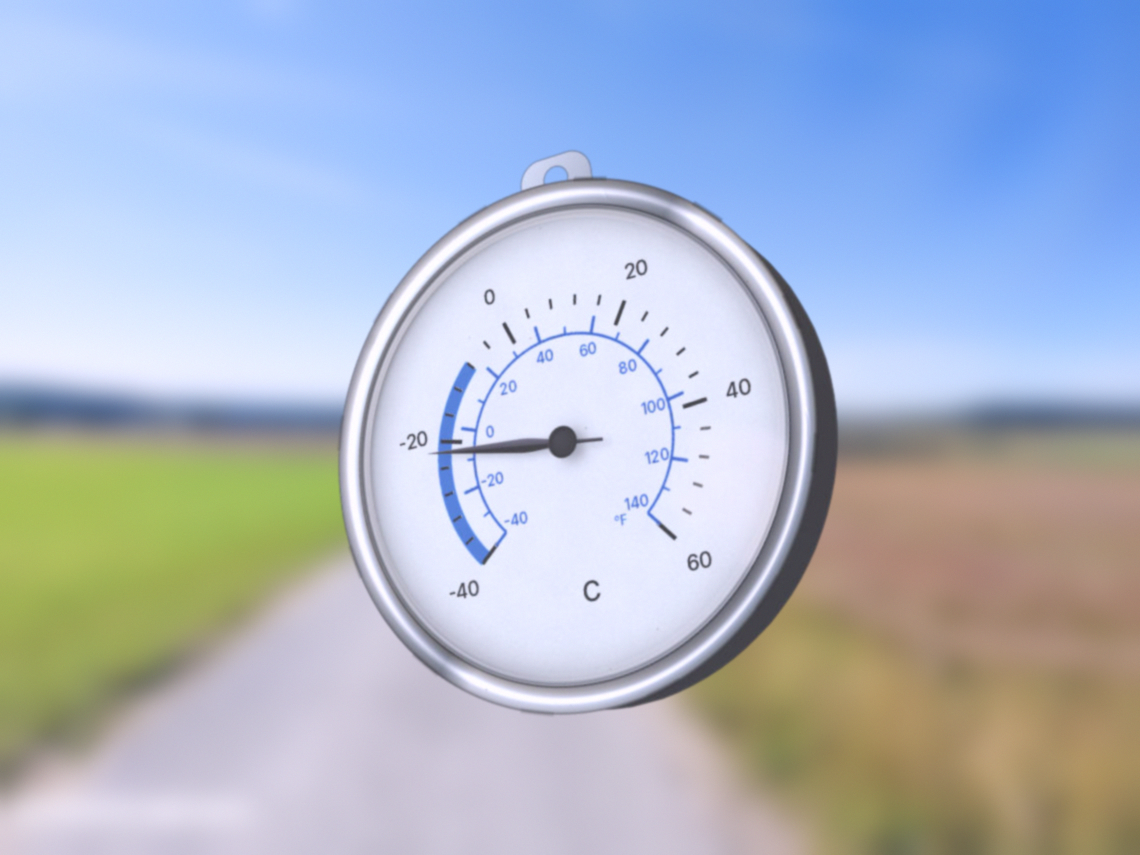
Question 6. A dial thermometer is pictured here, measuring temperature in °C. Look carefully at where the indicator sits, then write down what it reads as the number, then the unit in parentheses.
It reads -22 (°C)
